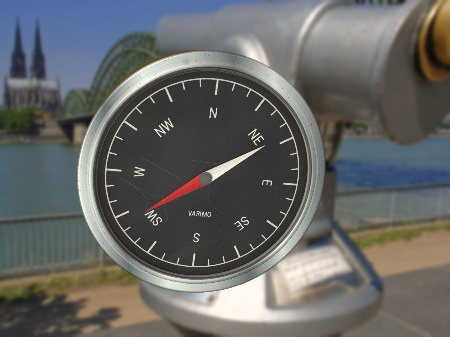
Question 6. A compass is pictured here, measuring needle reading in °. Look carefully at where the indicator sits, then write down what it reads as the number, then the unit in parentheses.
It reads 235 (°)
